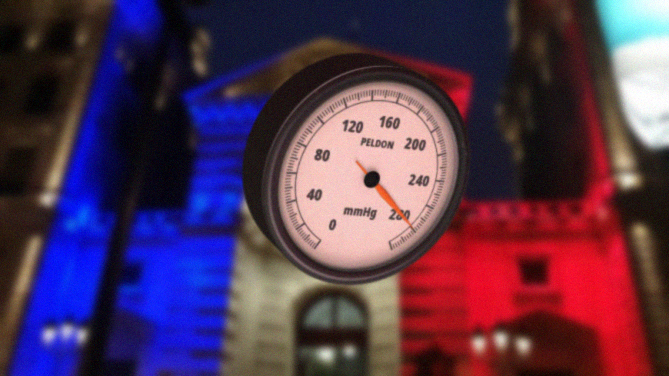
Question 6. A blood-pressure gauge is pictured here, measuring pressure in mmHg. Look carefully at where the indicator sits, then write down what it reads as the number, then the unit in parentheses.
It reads 280 (mmHg)
